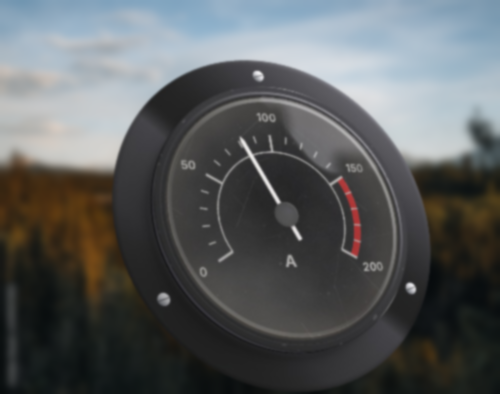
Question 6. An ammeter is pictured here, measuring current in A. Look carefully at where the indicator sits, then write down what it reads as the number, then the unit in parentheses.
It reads 80 (A)
